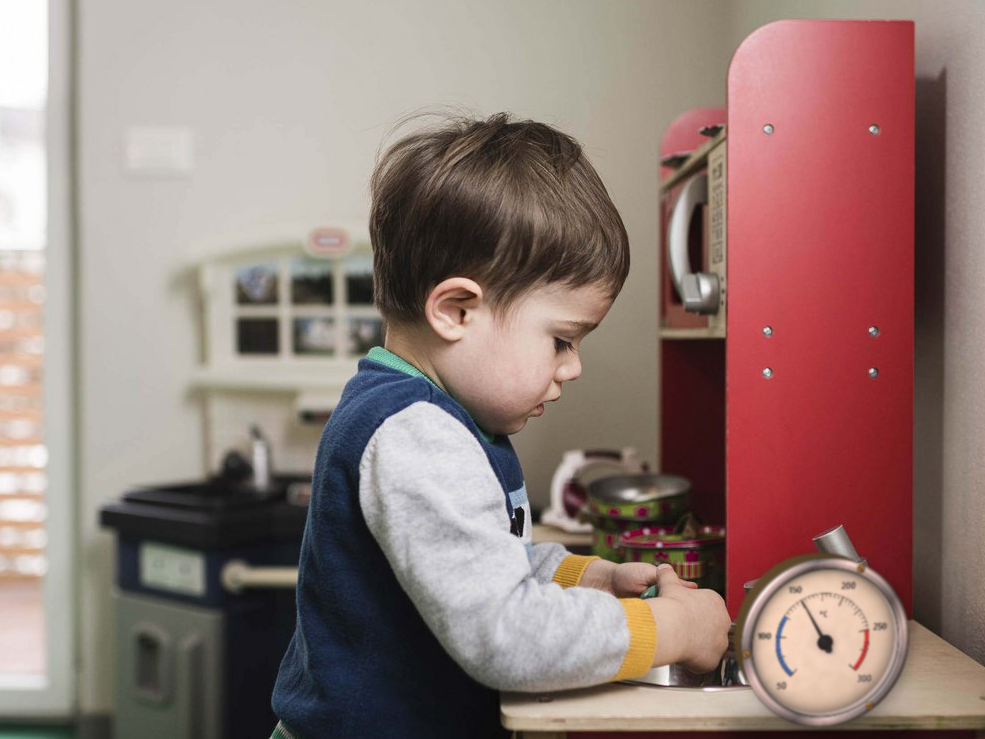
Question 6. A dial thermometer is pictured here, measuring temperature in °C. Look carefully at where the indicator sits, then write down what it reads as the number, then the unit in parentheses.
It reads 150 (°C)
